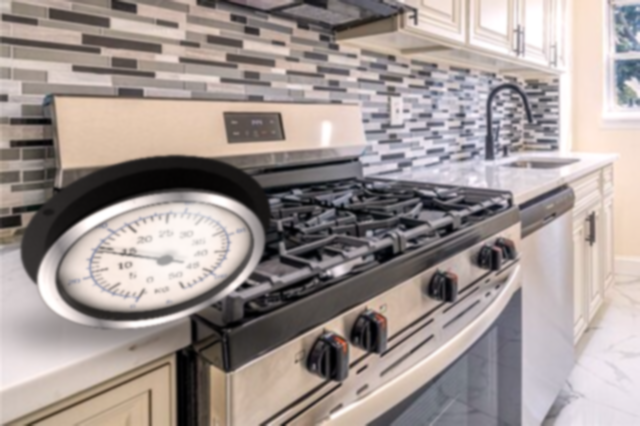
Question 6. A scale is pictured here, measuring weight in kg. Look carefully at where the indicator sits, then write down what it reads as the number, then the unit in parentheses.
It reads 15 (kg)
